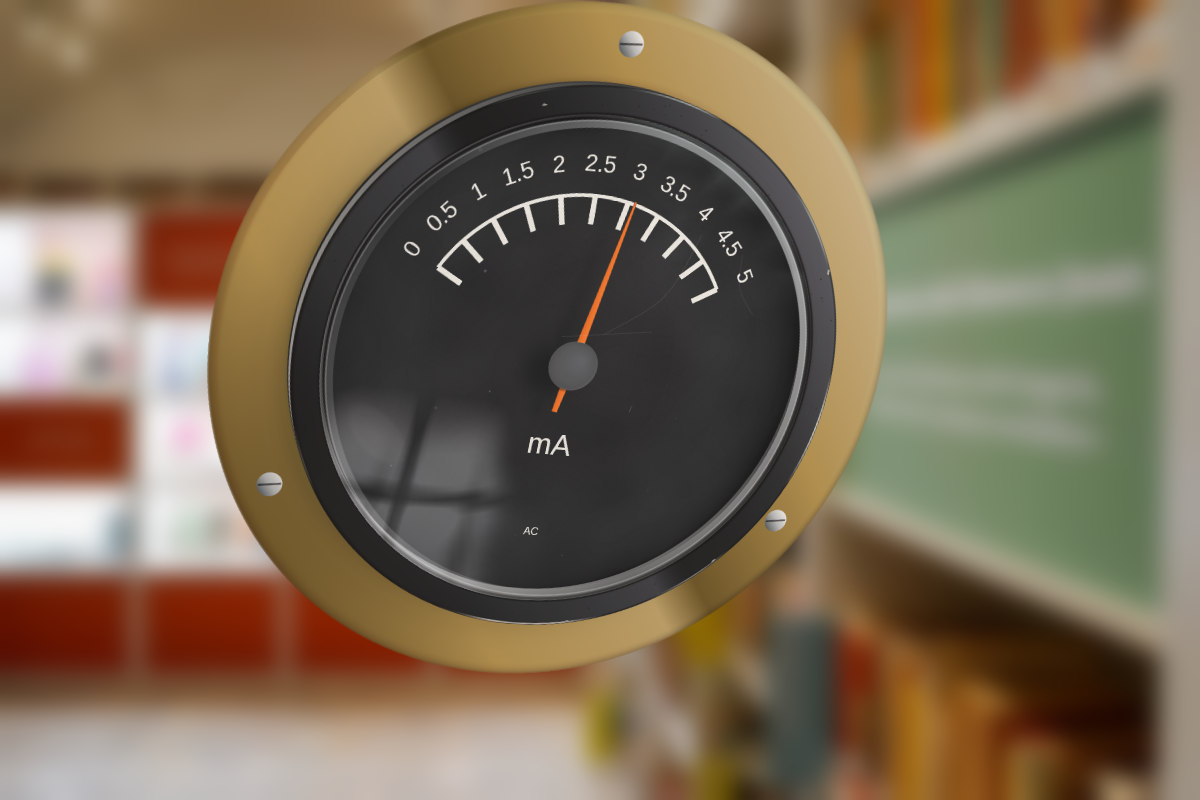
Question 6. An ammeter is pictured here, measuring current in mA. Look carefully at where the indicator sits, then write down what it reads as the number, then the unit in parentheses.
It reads 3 (mA)
